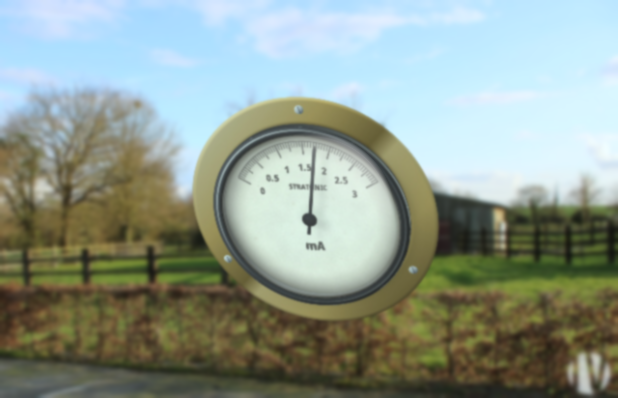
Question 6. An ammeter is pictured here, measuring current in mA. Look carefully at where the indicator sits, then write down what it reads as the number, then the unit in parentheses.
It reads 1.75 (mA)
